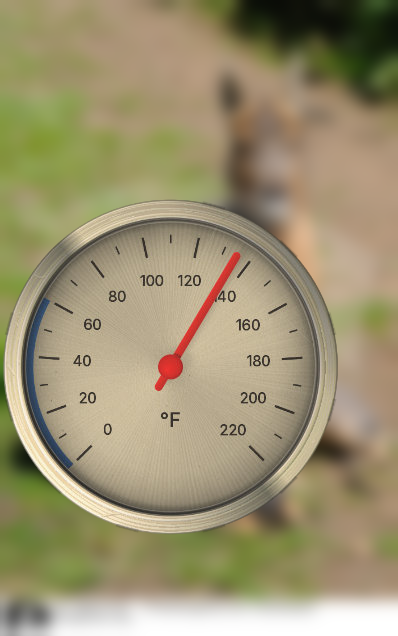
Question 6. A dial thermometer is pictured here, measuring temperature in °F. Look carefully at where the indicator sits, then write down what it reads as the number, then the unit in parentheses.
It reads 135 (°F)
